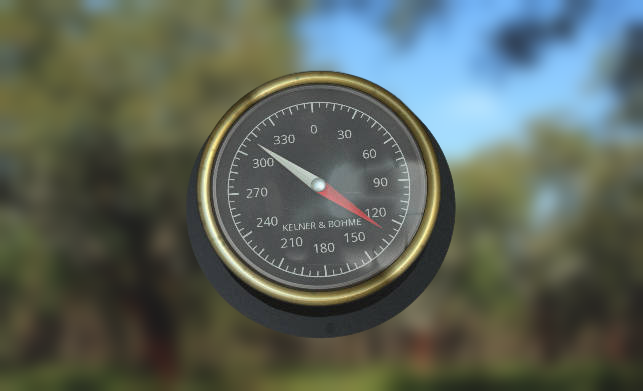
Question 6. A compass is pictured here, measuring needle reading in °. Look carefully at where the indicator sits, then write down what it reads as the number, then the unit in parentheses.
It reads 130 (°)
